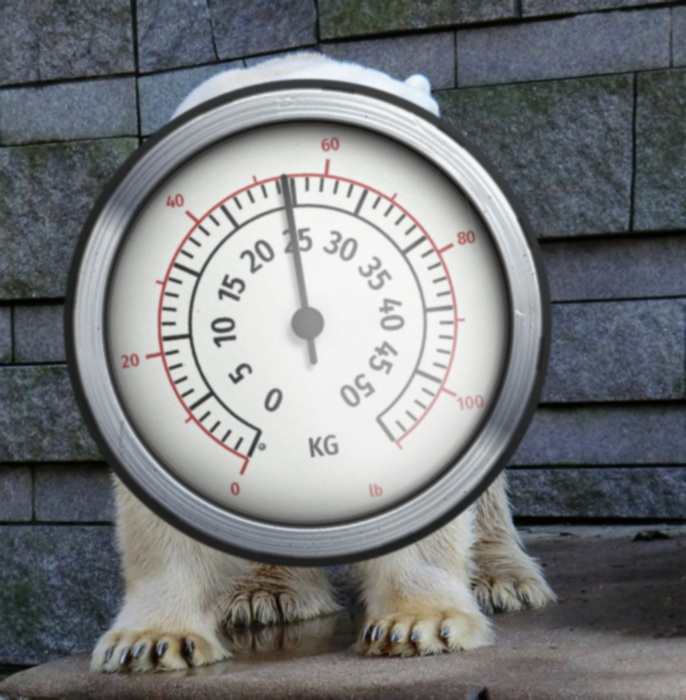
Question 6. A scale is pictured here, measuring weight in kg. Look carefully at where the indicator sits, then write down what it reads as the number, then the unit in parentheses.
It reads 24.5 (kg)
